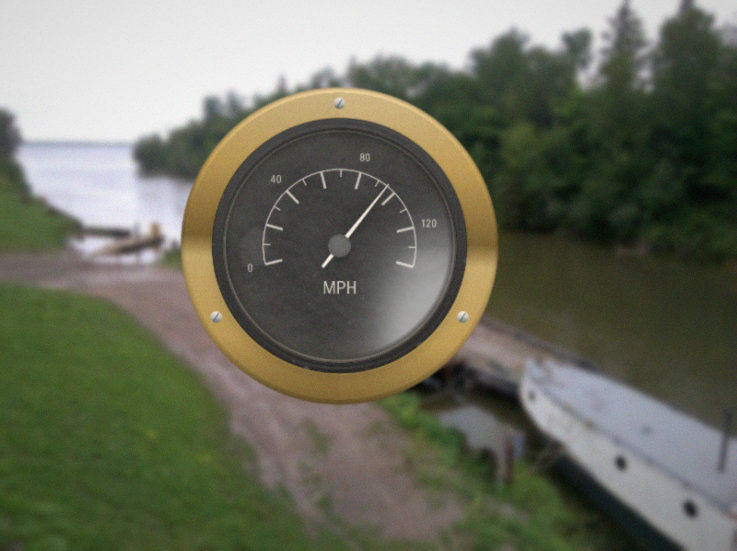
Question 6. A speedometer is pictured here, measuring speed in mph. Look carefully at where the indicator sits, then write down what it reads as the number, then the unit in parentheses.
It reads 95 (mph)
